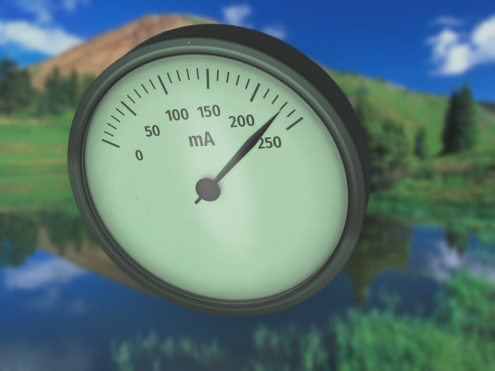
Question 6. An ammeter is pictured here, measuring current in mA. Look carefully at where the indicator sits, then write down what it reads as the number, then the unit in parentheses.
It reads 230 (mA)
